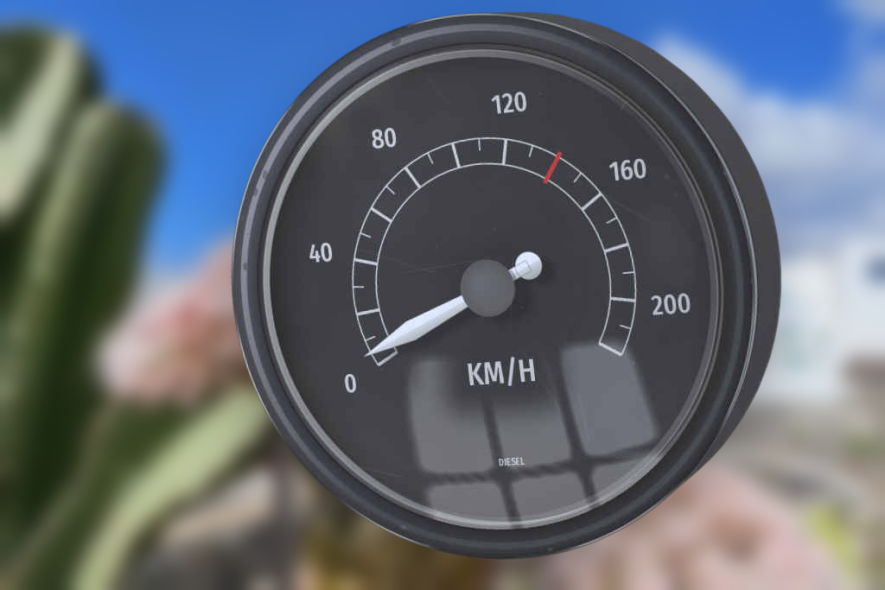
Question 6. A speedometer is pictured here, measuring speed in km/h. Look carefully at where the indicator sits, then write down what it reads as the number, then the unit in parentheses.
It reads 5 (km/h)
